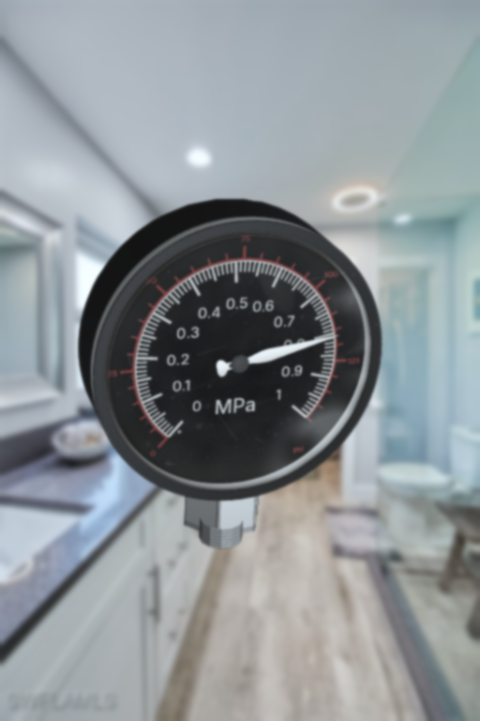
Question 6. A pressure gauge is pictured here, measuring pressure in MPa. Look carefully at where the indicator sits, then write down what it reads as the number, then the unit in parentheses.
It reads 0.8 (MPa)
